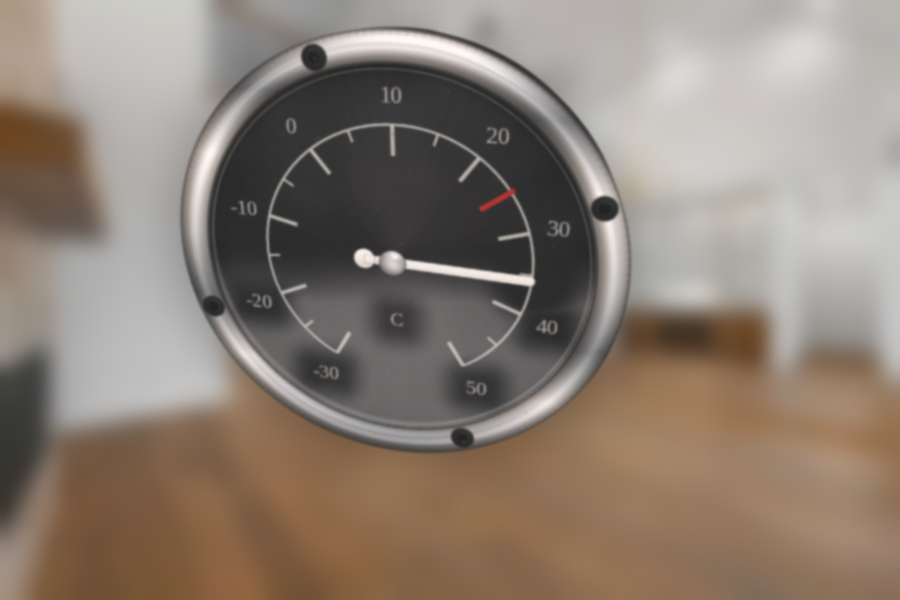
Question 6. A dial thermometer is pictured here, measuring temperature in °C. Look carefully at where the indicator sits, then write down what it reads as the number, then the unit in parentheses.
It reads 35 (°C)
